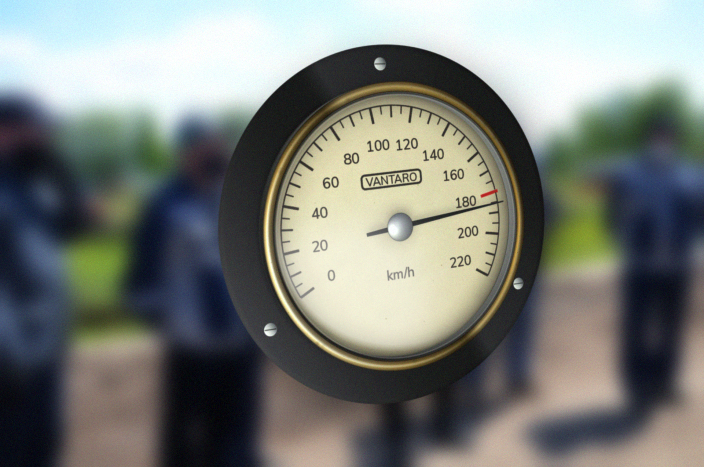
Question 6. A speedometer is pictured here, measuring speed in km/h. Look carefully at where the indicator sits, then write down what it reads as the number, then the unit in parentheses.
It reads 185 (km/h)
